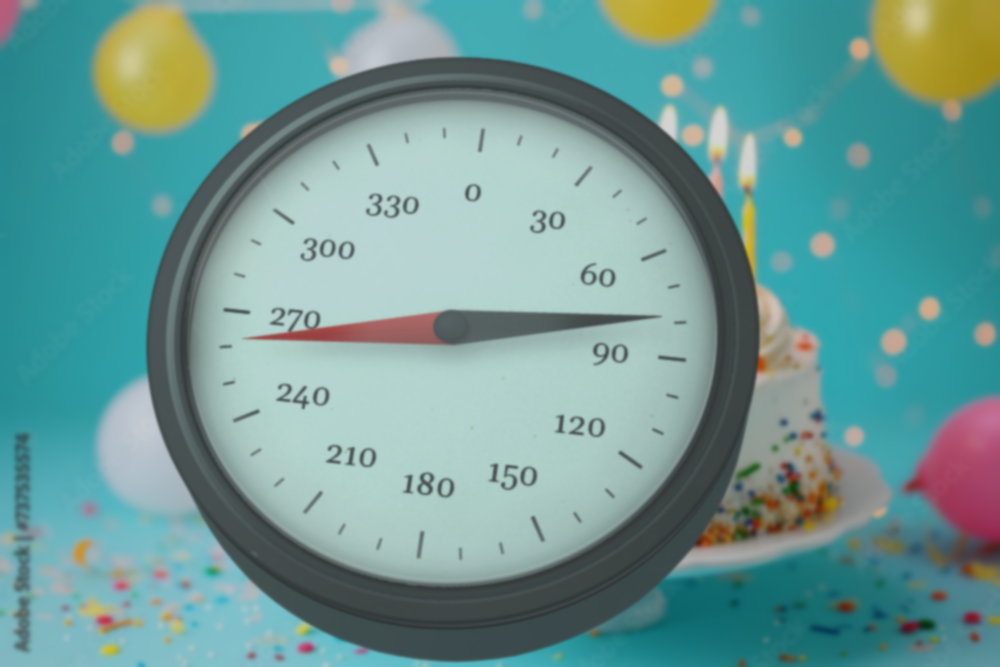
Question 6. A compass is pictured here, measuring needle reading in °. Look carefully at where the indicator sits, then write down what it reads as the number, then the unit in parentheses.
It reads 260 (°)
